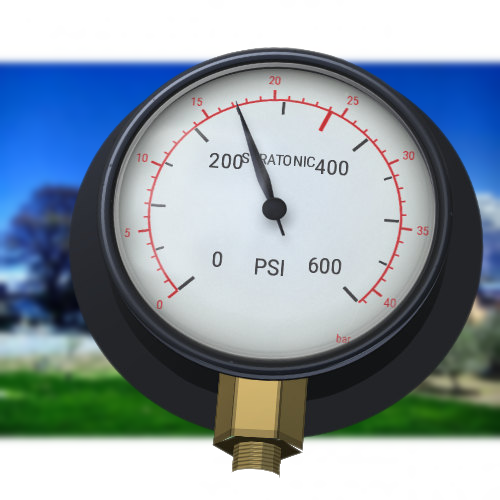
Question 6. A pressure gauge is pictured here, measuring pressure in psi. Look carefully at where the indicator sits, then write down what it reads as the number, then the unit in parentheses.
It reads 250 (psi)
